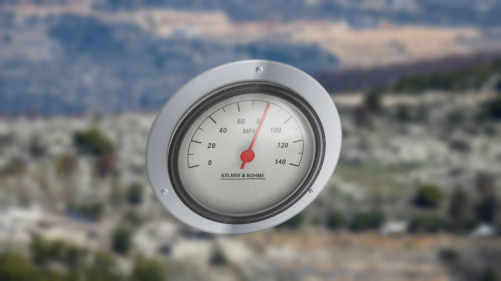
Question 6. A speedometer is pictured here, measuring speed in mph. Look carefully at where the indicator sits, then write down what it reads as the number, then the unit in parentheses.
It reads 80 (mph)
